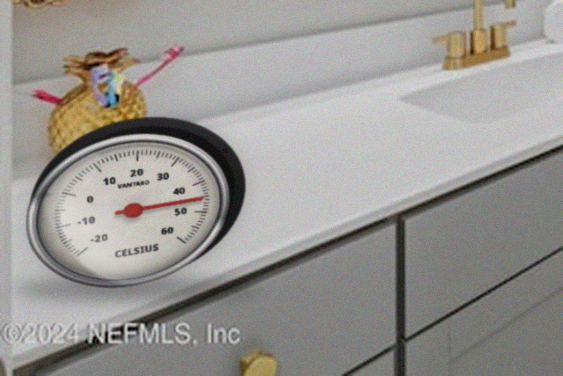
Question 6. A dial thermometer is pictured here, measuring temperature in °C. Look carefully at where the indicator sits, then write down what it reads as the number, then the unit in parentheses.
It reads 45 (°C)
